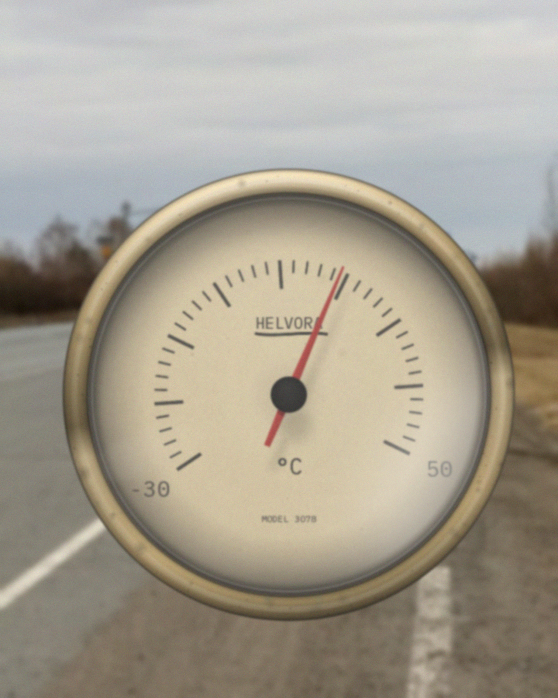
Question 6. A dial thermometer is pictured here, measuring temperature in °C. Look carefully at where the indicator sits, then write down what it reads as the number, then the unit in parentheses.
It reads 19 (°C)
